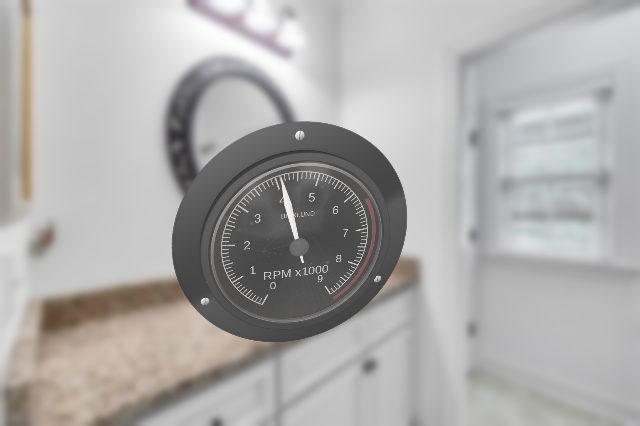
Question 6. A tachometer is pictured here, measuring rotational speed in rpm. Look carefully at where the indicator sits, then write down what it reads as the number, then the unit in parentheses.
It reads 4100 (rpm)
